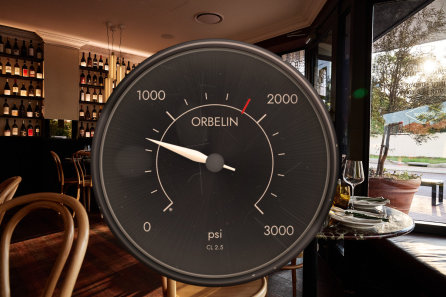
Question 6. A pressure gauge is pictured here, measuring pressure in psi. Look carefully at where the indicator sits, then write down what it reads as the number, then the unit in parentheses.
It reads 700 (psi)
